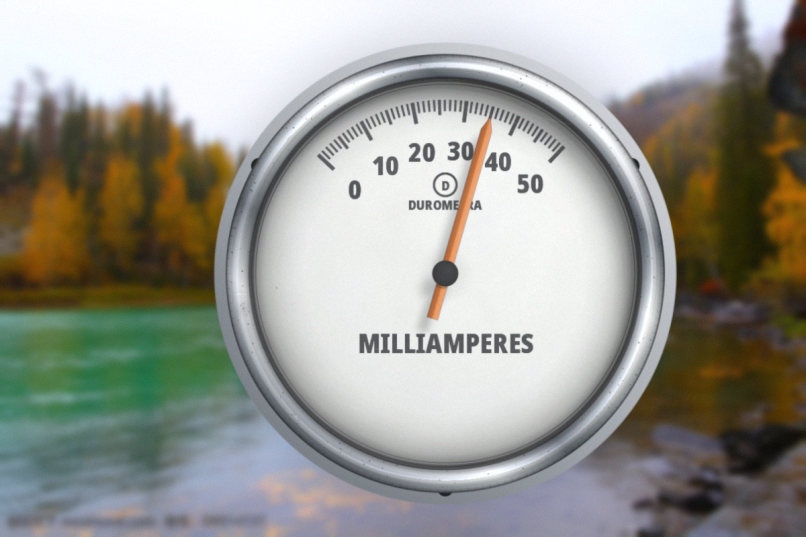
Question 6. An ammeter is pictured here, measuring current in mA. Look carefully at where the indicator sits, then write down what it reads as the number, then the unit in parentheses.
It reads 35 (mA)
